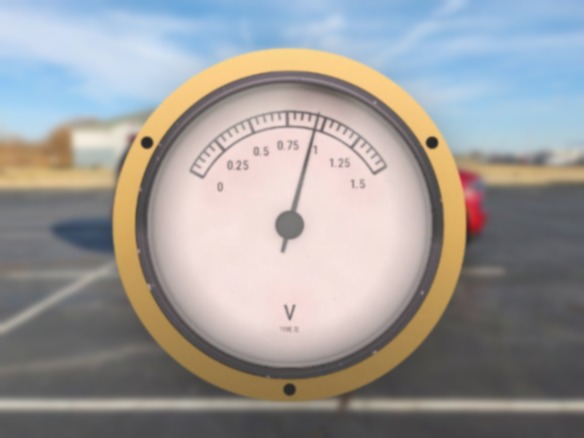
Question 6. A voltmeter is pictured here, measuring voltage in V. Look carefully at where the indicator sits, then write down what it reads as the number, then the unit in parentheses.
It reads 0.95 (V)
